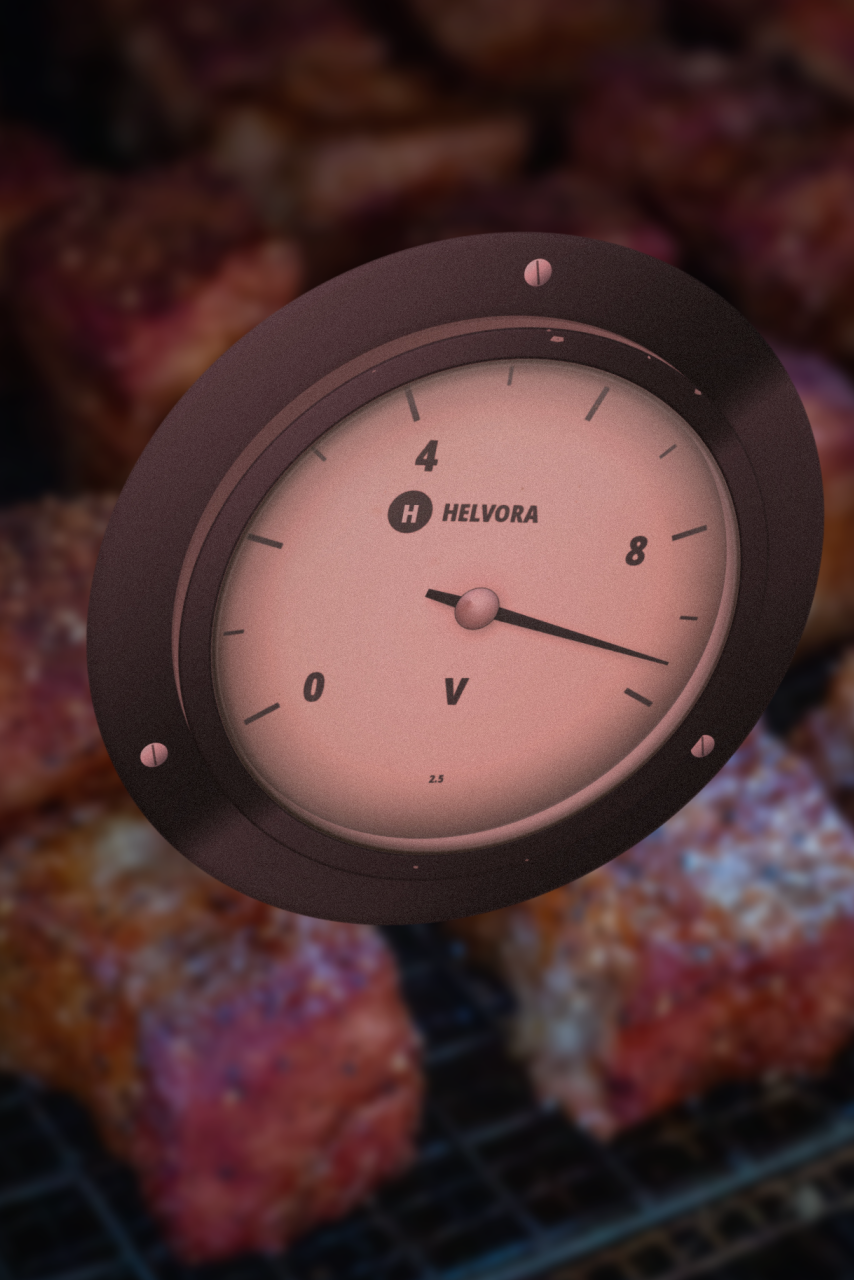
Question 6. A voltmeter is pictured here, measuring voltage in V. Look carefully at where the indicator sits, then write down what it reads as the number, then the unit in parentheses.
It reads 9.5 (V)
